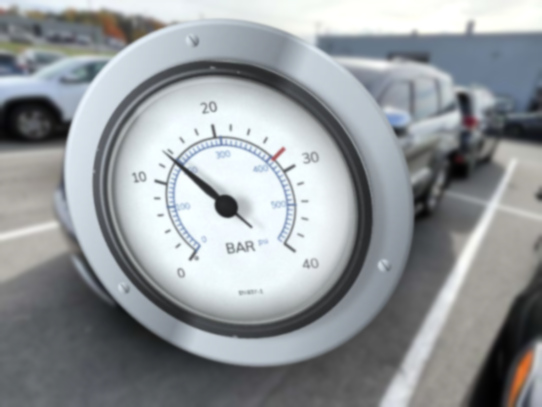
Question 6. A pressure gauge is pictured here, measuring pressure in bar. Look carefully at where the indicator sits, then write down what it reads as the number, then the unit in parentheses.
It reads 14 (bar)
